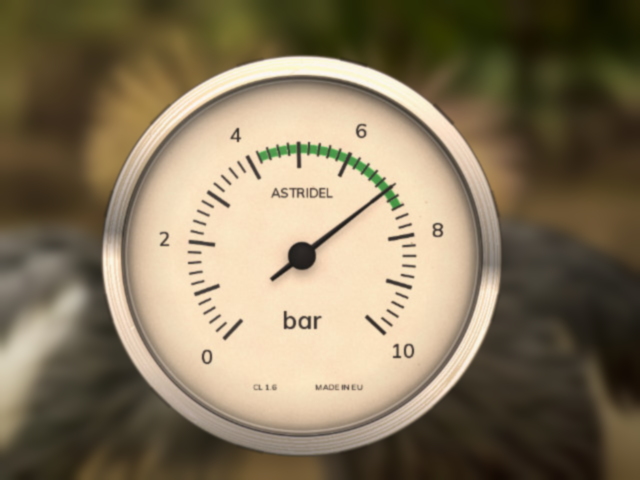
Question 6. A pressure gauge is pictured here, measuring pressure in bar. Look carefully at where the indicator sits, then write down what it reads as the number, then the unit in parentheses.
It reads 7 (bar)
